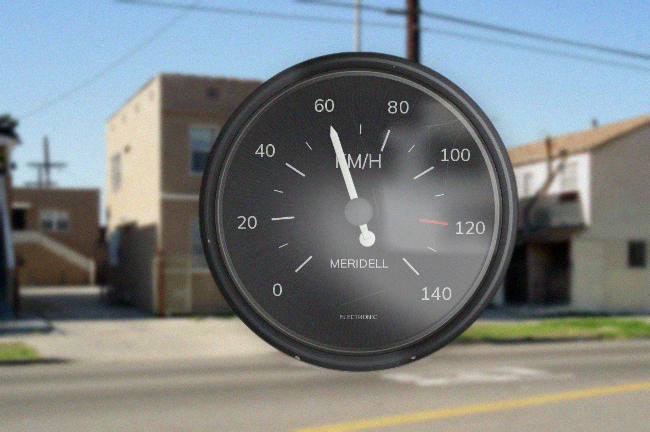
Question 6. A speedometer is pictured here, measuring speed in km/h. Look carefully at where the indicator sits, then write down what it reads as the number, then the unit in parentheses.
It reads 60 (km/h)
